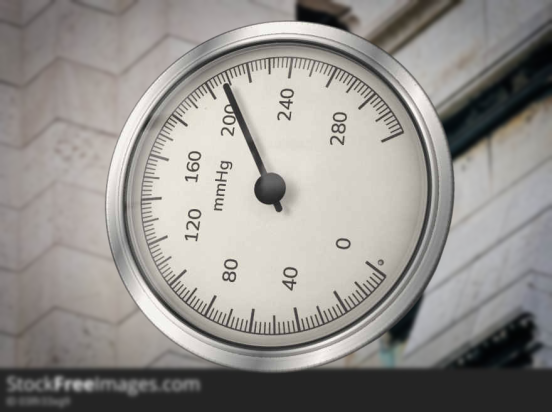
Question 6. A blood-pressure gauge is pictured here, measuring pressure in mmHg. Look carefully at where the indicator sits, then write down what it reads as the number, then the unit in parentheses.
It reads 208 (mmHg)
